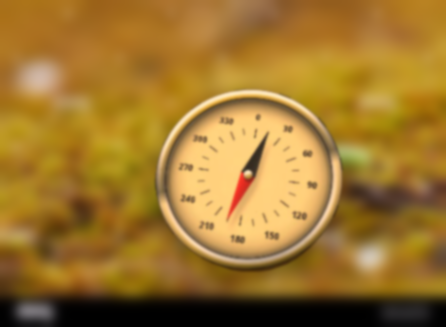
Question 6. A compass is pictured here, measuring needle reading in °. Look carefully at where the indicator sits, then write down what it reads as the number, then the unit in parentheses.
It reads 195 (°)
